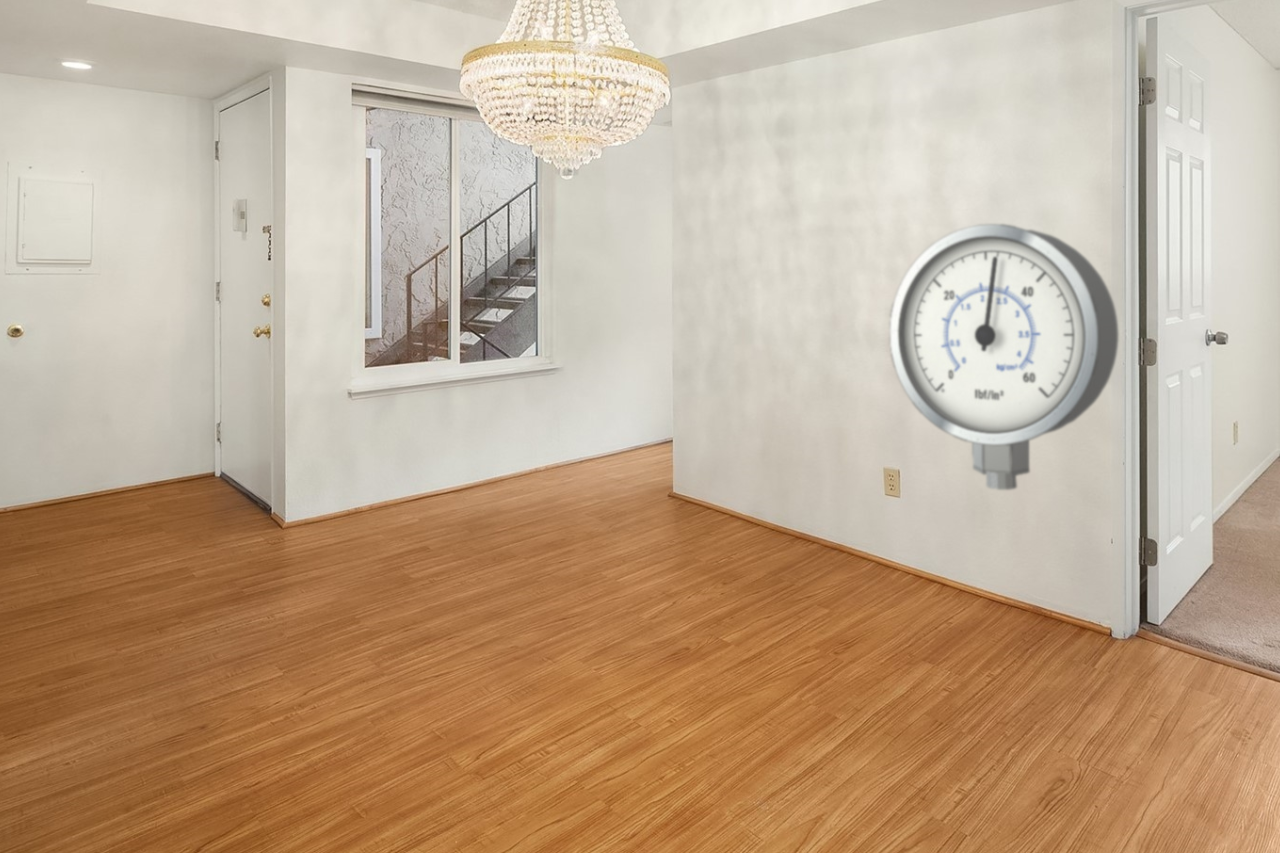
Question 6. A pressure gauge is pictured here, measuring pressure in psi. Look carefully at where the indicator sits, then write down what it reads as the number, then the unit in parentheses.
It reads 32 (psi)
